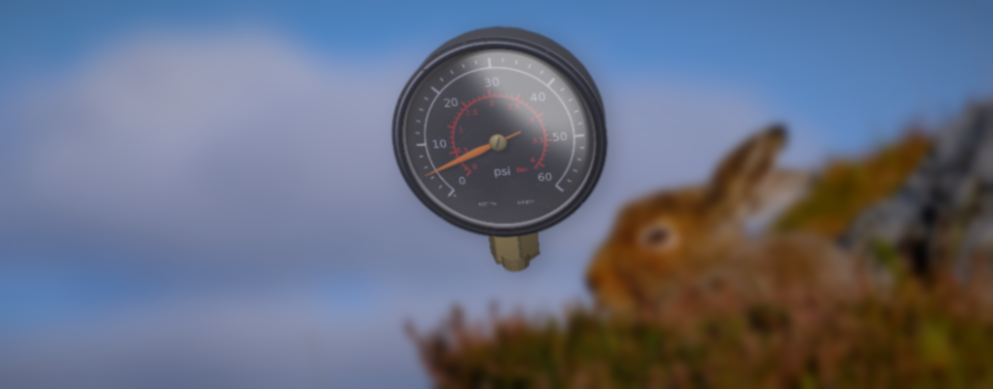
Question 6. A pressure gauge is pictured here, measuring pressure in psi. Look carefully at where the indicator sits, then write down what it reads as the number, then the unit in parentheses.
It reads 5 (psi)
